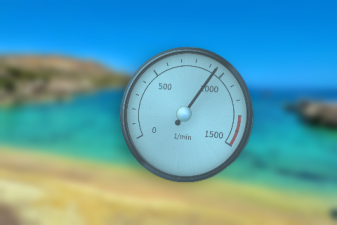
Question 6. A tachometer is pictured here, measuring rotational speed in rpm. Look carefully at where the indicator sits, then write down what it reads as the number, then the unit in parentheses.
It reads 950 (rpm)
